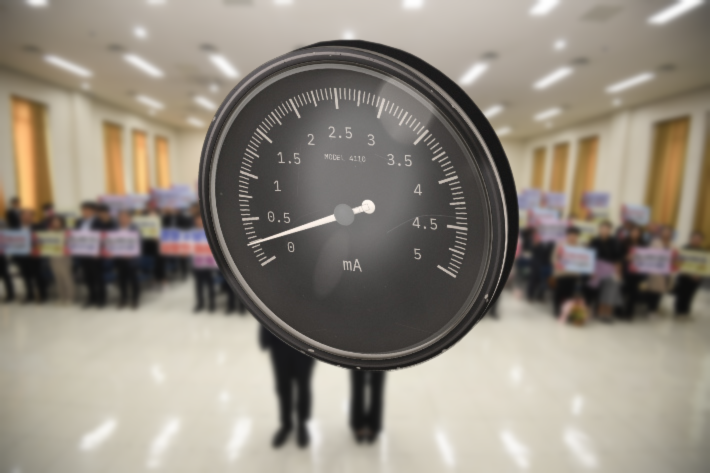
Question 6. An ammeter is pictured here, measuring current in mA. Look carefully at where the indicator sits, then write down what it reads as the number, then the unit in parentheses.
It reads 0.25 (mA)
